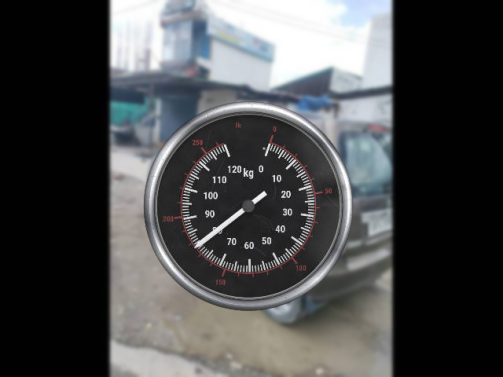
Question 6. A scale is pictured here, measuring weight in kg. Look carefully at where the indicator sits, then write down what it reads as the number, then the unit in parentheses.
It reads 80 (kg)
